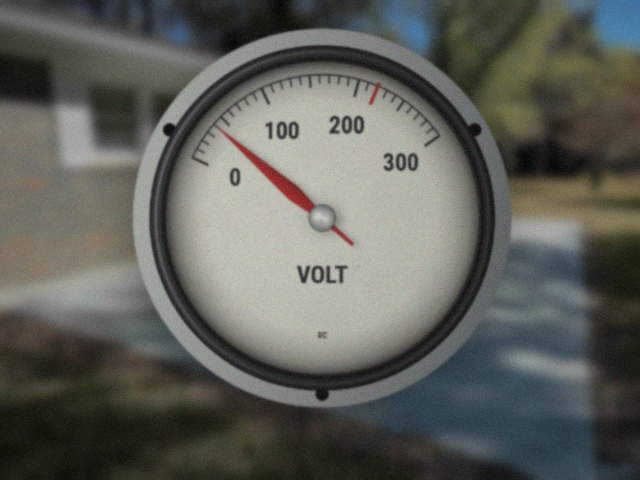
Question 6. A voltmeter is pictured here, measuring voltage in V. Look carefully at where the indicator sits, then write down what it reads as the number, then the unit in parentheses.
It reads 40 (V)
